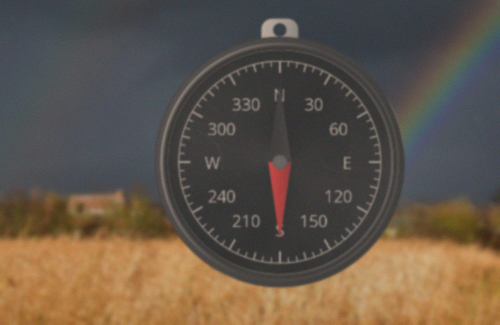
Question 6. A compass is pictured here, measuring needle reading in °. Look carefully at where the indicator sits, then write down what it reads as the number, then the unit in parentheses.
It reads 180 (°)
